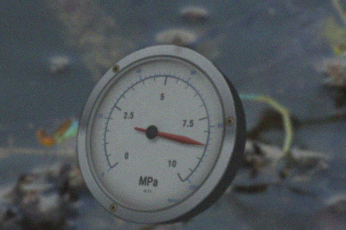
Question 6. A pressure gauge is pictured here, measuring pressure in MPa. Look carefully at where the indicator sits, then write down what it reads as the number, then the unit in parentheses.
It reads 8.5 (MPa)
